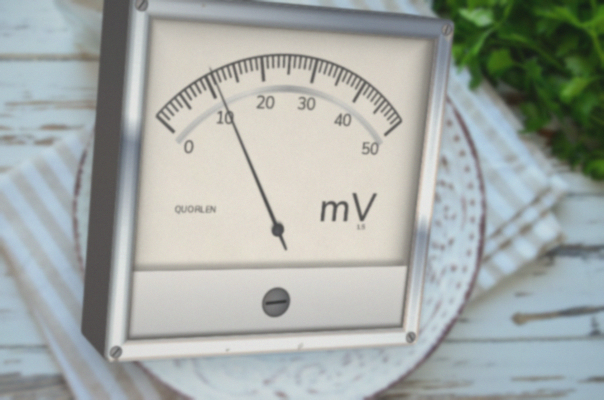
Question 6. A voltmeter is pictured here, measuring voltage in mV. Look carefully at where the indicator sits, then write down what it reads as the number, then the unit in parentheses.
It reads 11 (mV)
